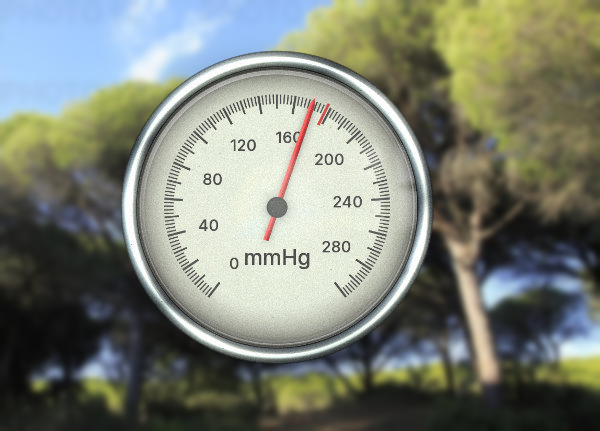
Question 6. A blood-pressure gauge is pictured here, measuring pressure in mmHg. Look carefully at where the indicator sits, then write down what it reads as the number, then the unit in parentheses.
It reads 170 (mmHg)
